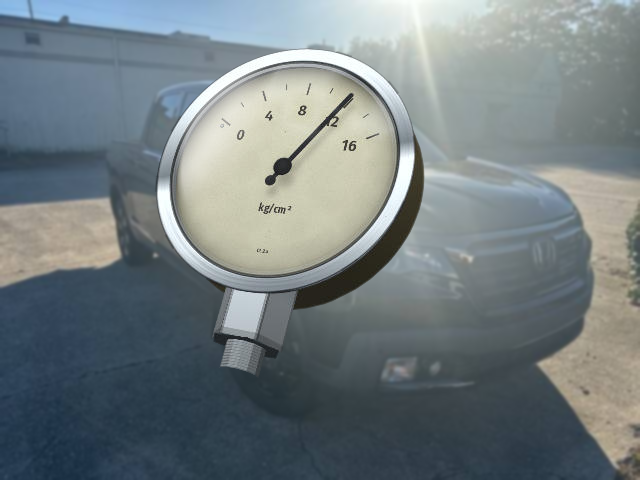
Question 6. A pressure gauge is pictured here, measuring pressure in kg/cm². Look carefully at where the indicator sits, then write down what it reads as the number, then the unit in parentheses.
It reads 12 (kg/cm²)
